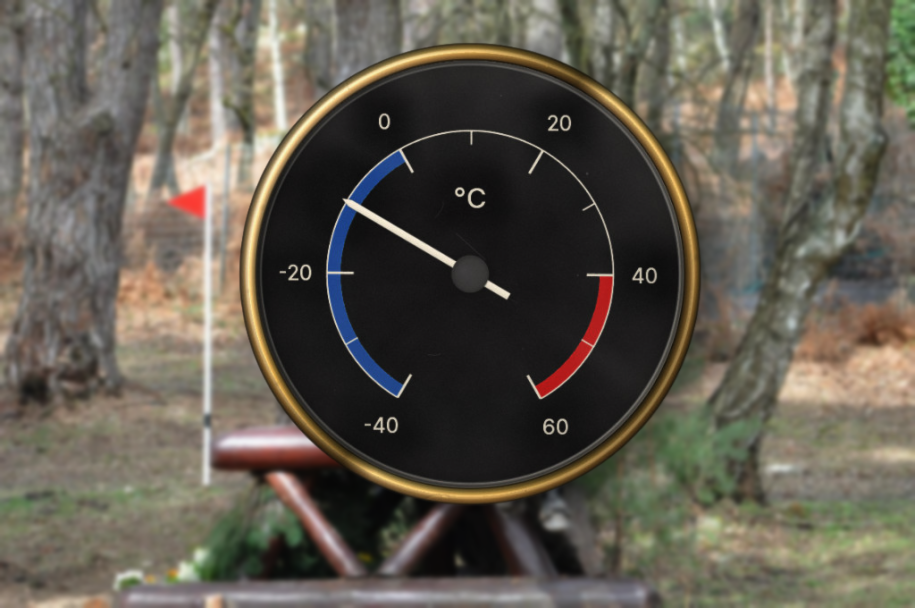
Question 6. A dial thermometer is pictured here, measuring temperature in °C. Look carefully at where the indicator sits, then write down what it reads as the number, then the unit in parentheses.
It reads -10 (°C)
